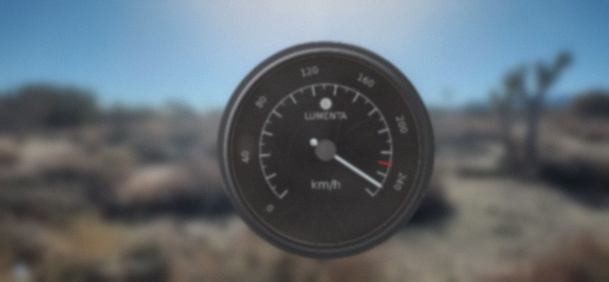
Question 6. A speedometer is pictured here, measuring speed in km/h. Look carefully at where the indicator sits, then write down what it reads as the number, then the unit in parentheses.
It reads 250 (km/h)
